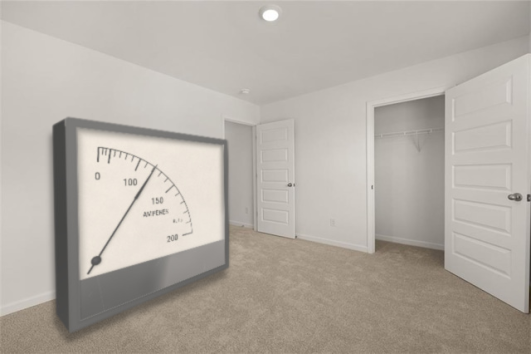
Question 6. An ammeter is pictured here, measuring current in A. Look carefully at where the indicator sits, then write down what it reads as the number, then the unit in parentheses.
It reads 120 (A)
